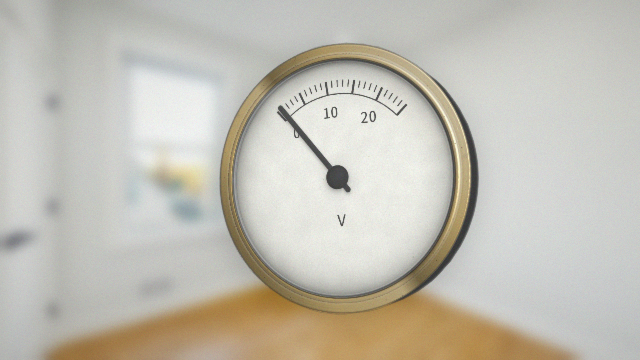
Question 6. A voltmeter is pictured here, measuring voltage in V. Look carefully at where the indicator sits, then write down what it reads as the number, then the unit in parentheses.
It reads 1 (V)
